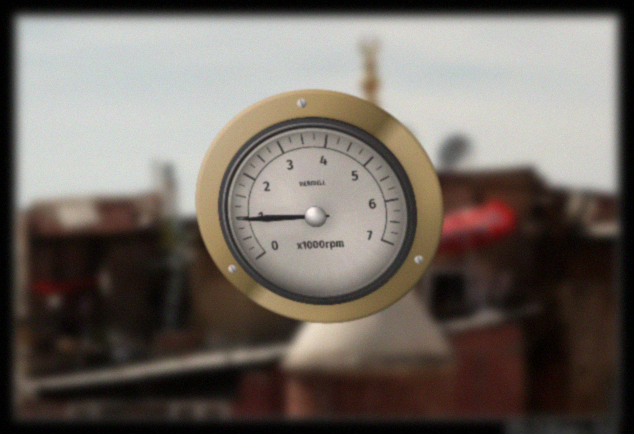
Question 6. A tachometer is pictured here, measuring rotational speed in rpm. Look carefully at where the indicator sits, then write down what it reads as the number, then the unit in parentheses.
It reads 1000 (rpm)
